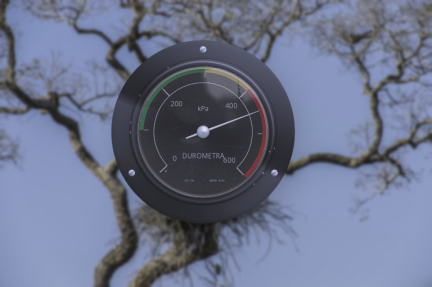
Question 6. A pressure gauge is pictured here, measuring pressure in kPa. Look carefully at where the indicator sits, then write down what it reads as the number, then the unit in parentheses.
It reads 450 (kPa)
